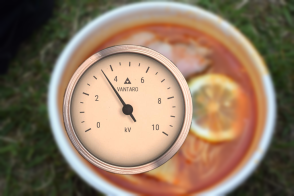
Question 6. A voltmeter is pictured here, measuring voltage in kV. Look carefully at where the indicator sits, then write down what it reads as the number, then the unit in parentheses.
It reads 3.5 (kV)
